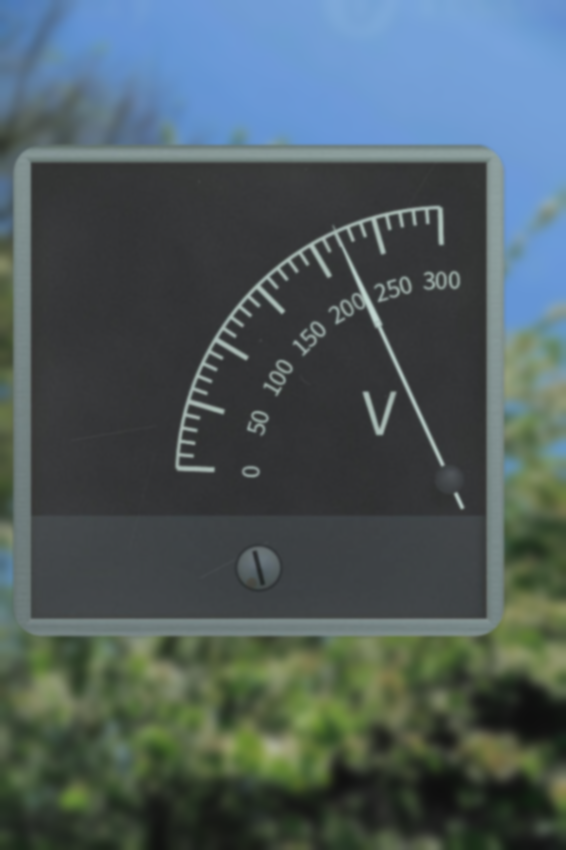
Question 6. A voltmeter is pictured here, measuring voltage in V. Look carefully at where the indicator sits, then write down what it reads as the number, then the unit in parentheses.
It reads 220 (V)
